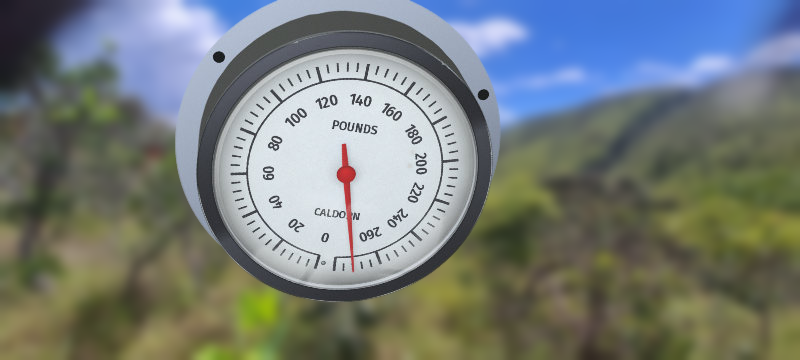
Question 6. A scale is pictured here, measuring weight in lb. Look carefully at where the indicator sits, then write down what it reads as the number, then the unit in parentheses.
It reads 272 (lb)
